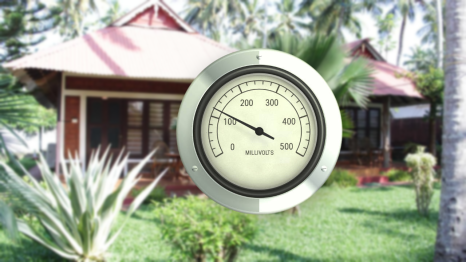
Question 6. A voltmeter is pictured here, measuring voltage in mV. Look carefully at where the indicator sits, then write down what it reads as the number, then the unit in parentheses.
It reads 120 (mV)
